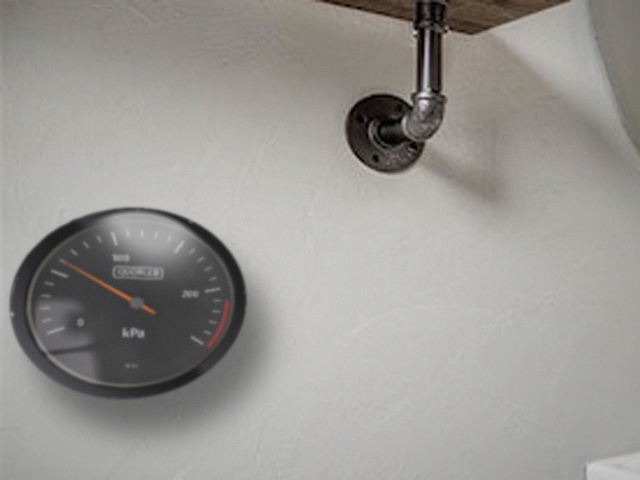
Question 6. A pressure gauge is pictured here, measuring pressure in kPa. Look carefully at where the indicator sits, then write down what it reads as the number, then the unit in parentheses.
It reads 60 (kPa)
